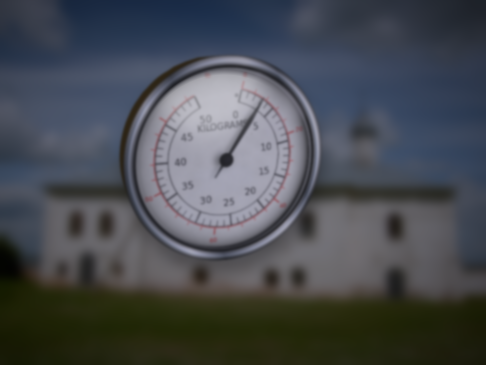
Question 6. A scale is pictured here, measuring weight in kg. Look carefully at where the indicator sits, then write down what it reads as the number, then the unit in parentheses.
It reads 3 (kg)
